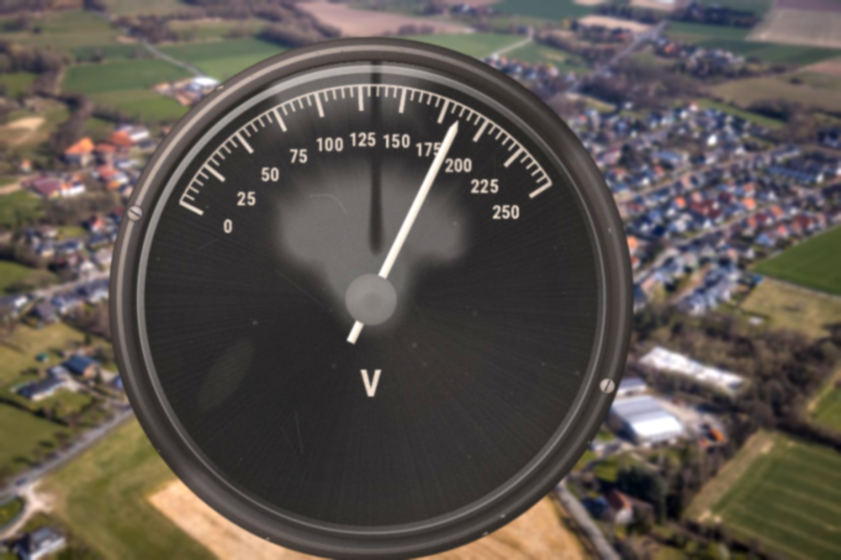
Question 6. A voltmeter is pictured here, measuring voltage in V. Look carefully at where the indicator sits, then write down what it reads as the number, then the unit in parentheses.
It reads 185 (V)
